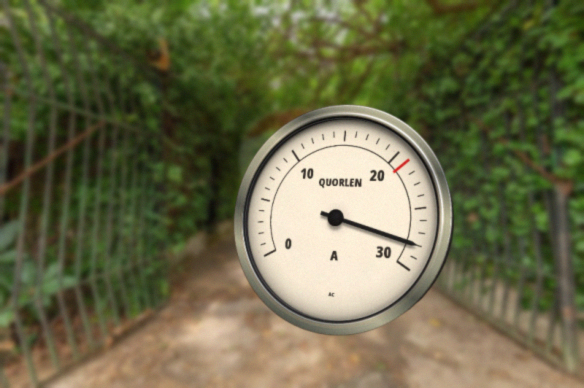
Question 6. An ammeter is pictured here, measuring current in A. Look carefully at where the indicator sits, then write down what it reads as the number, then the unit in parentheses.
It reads 28 (A)
